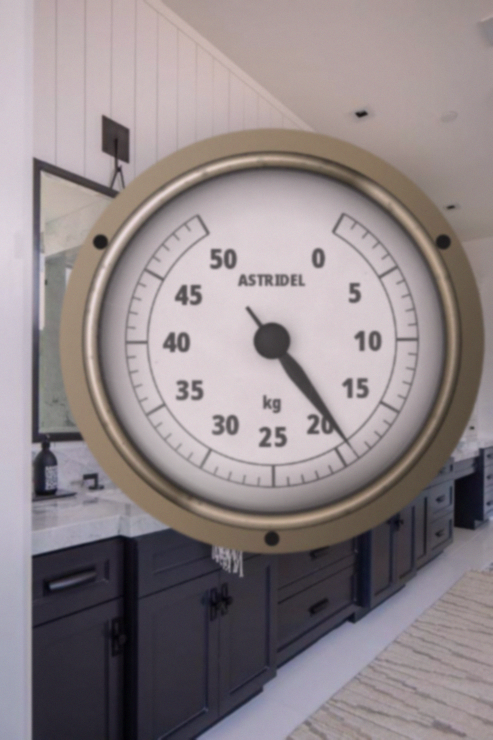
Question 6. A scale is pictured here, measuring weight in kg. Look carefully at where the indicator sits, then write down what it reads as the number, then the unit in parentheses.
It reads 19 (kg)
